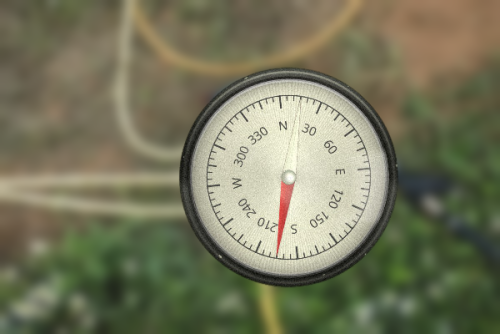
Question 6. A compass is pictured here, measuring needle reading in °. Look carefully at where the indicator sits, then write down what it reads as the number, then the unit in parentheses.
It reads 195 (°)
